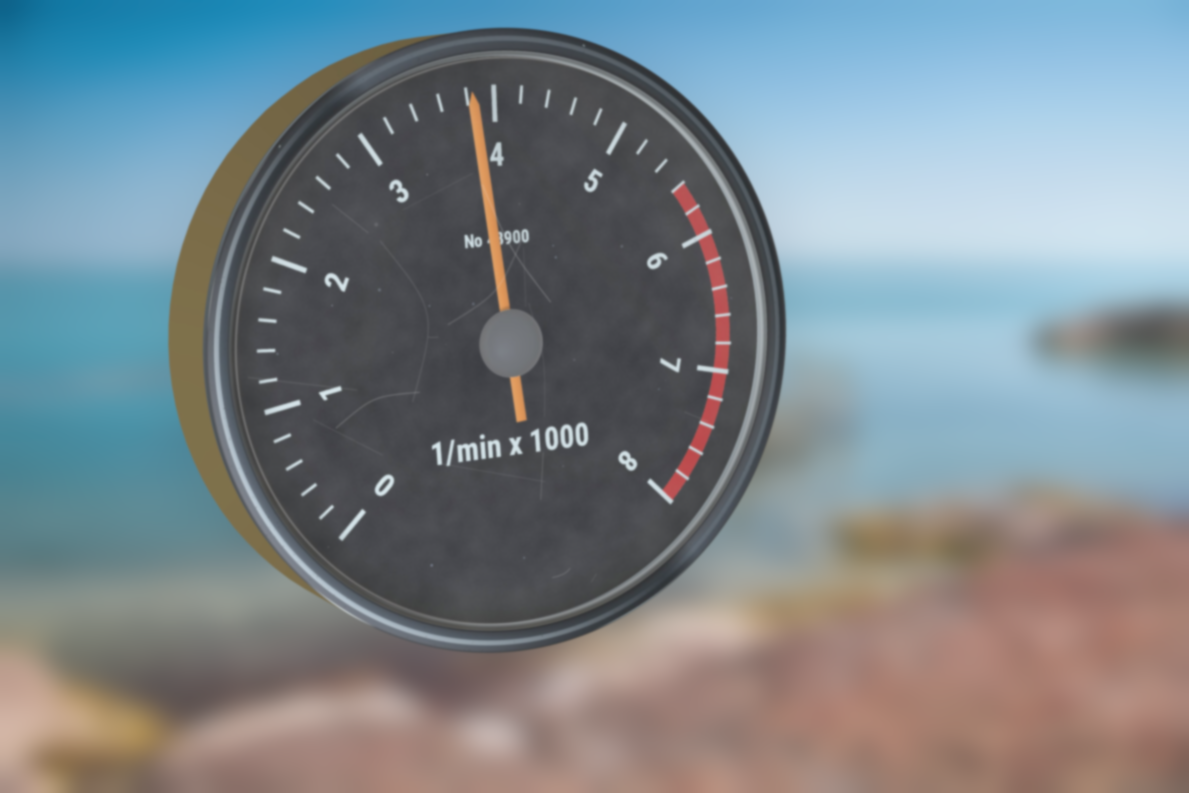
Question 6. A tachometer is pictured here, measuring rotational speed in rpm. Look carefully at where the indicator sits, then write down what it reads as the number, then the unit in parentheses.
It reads 3800 (rpm)
